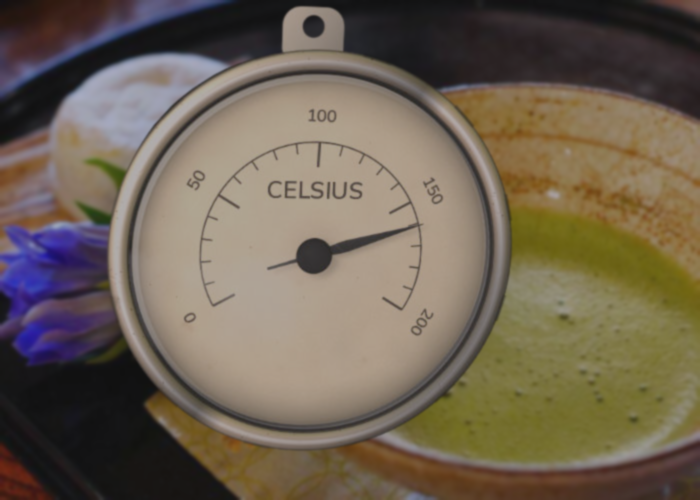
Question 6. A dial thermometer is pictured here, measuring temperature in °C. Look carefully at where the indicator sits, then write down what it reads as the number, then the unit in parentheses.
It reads 160 (°C)
